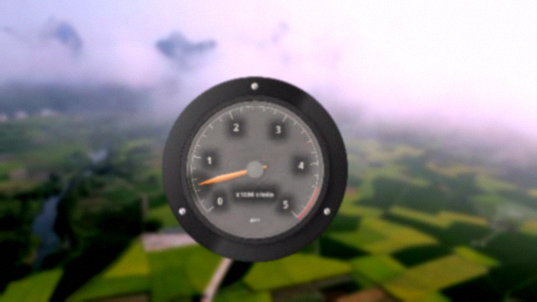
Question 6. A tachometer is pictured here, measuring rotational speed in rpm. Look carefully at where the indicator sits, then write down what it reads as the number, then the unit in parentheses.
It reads 500 (rpm)
